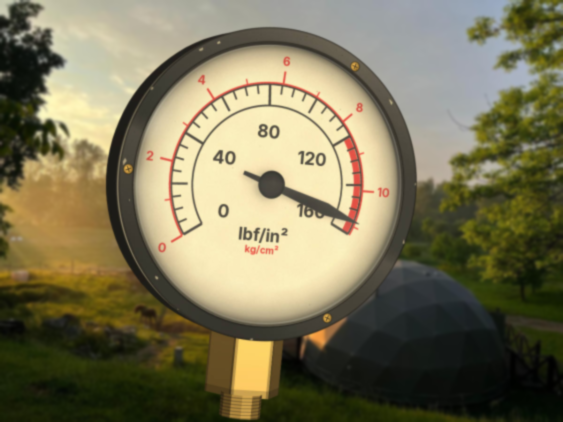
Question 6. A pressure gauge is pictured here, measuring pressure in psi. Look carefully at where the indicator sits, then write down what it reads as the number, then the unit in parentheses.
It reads 155 (psi)
